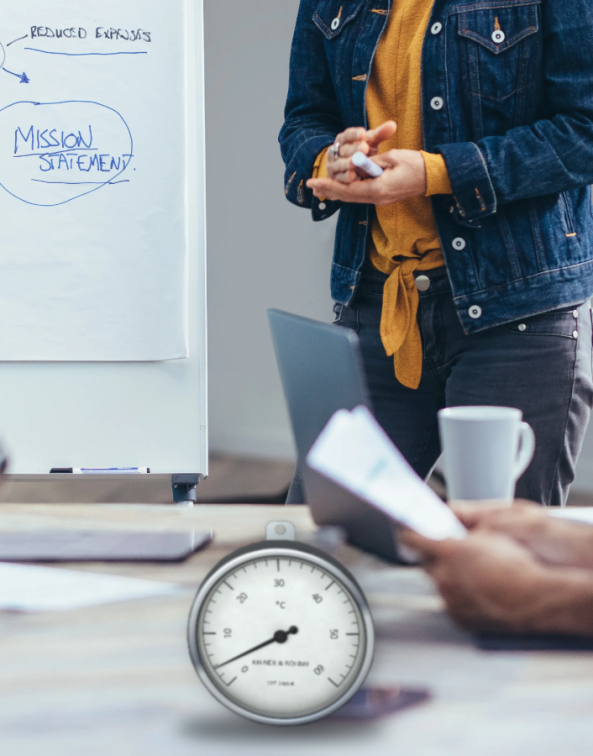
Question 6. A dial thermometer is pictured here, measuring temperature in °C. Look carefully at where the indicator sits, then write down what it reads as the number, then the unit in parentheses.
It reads 4 (°C)
